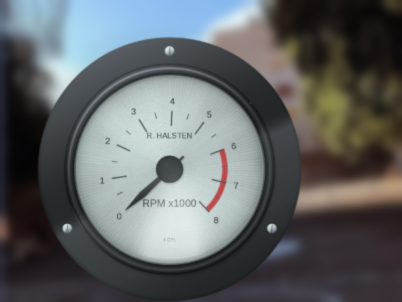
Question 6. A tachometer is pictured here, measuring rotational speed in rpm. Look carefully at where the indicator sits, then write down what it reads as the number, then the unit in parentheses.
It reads 0 (rpm)
